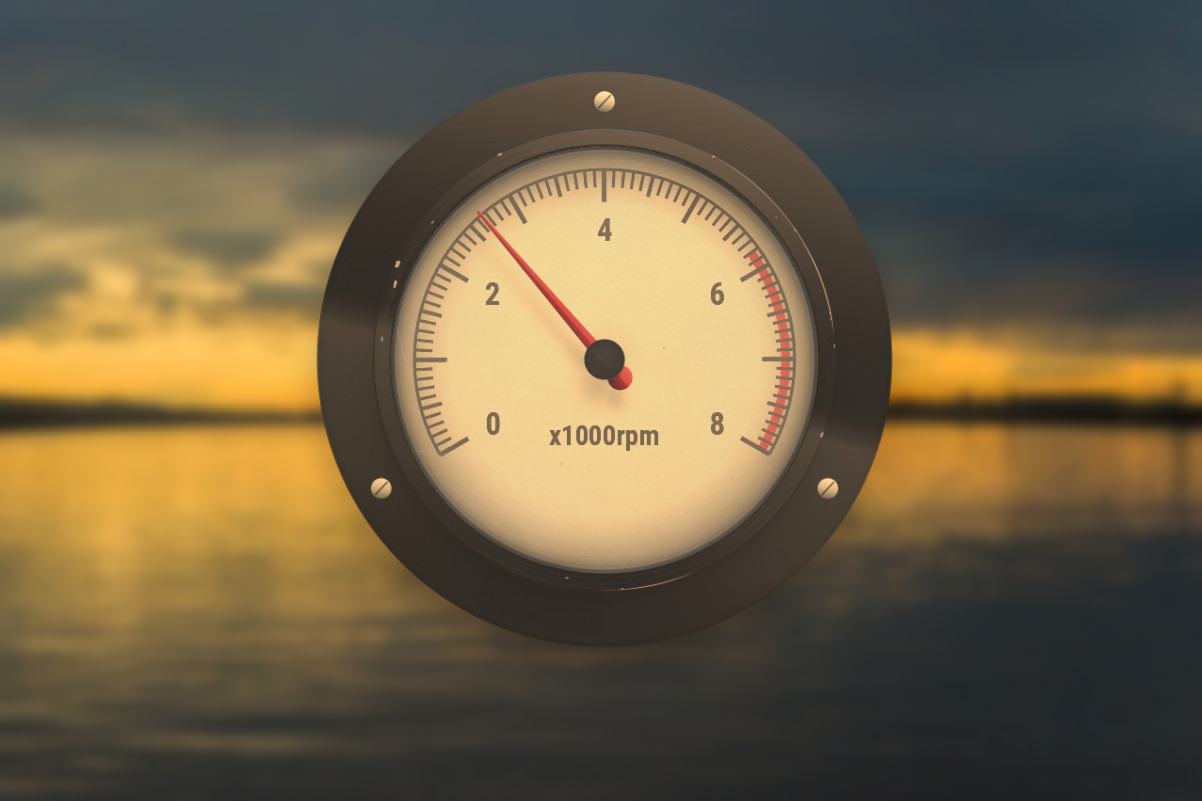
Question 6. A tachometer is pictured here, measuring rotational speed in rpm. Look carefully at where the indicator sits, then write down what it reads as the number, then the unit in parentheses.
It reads 2650 (rpm)
